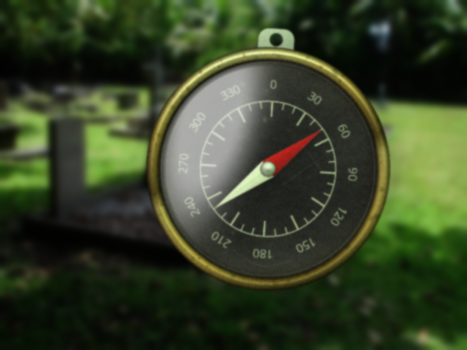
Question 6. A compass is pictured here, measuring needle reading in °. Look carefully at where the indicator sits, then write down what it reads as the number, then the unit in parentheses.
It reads 50 (°)
